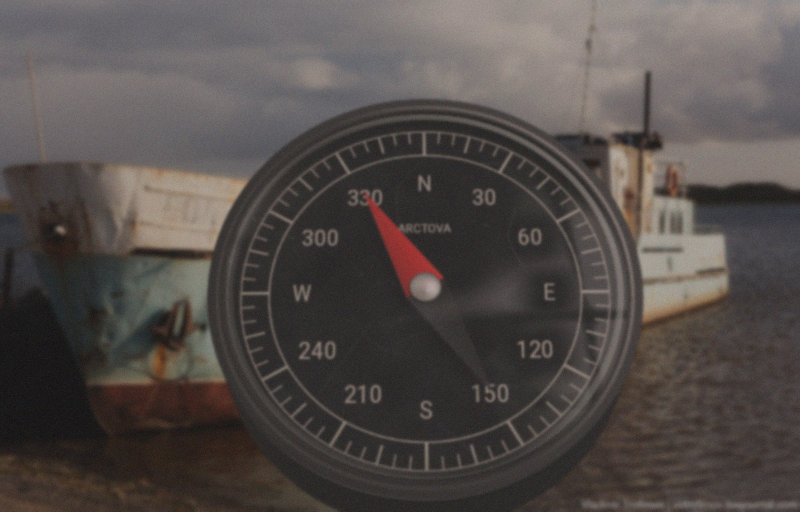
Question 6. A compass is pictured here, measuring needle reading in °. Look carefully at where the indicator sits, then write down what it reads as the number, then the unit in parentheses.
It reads 330 (°)
